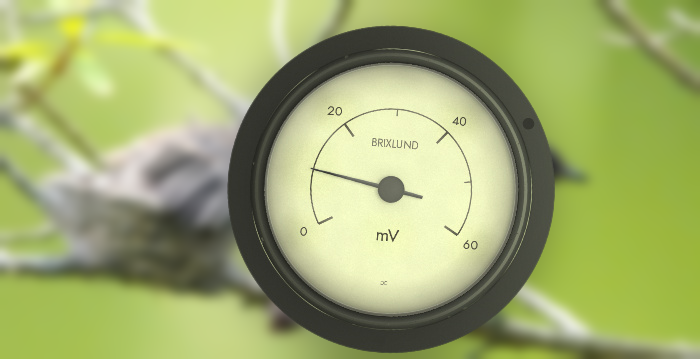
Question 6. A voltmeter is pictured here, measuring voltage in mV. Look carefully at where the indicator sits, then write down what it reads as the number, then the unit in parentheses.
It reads 10 (mV)
